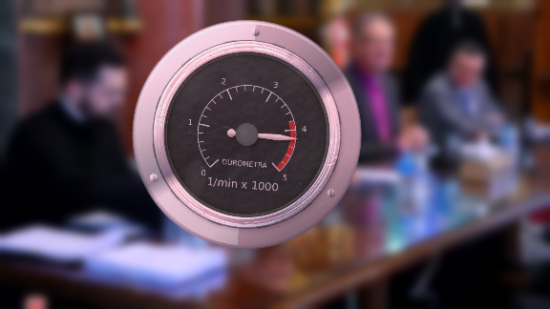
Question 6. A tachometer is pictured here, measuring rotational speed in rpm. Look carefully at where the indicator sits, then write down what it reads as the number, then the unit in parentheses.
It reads 4200 (rpm)
